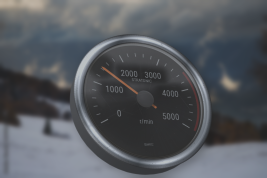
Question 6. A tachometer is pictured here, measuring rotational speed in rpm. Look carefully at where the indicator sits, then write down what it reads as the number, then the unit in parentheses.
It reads 1400 (rpm)
